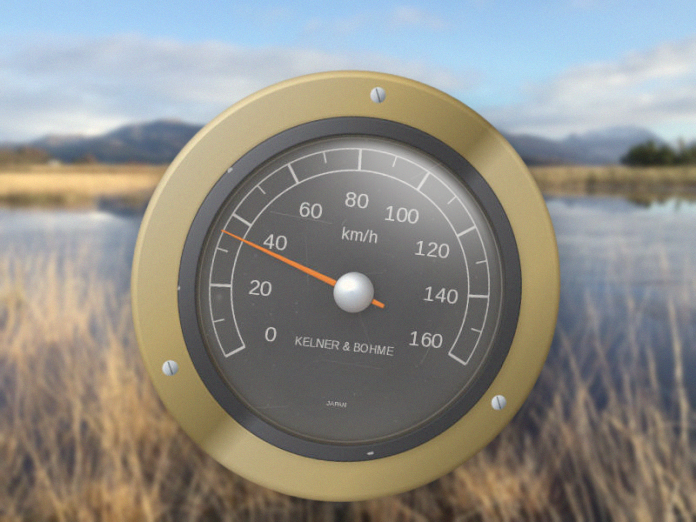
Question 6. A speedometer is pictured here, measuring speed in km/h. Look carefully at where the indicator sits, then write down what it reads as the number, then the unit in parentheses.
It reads 35 (km/h)
